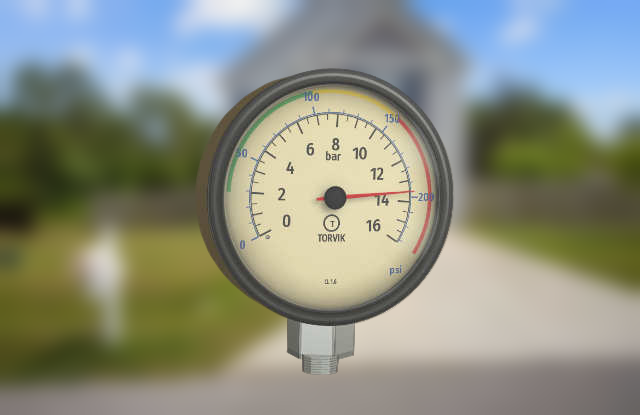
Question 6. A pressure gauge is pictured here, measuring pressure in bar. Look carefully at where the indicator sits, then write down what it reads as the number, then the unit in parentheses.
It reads 13.5 (bar)
